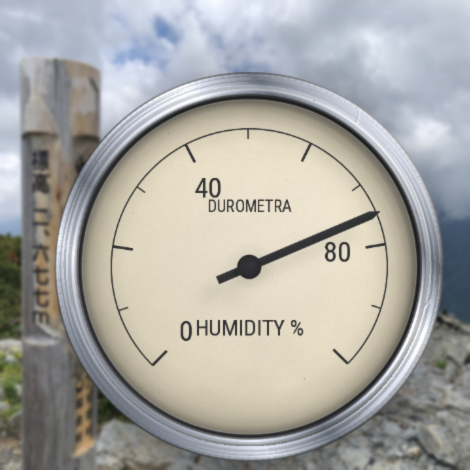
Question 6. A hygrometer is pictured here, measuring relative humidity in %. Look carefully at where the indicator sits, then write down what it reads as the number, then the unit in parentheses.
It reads 75 (%)
